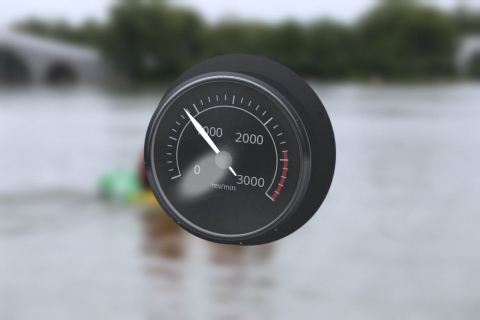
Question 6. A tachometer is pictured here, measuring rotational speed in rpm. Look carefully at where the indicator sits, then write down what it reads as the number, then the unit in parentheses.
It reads 900 (rpm)
